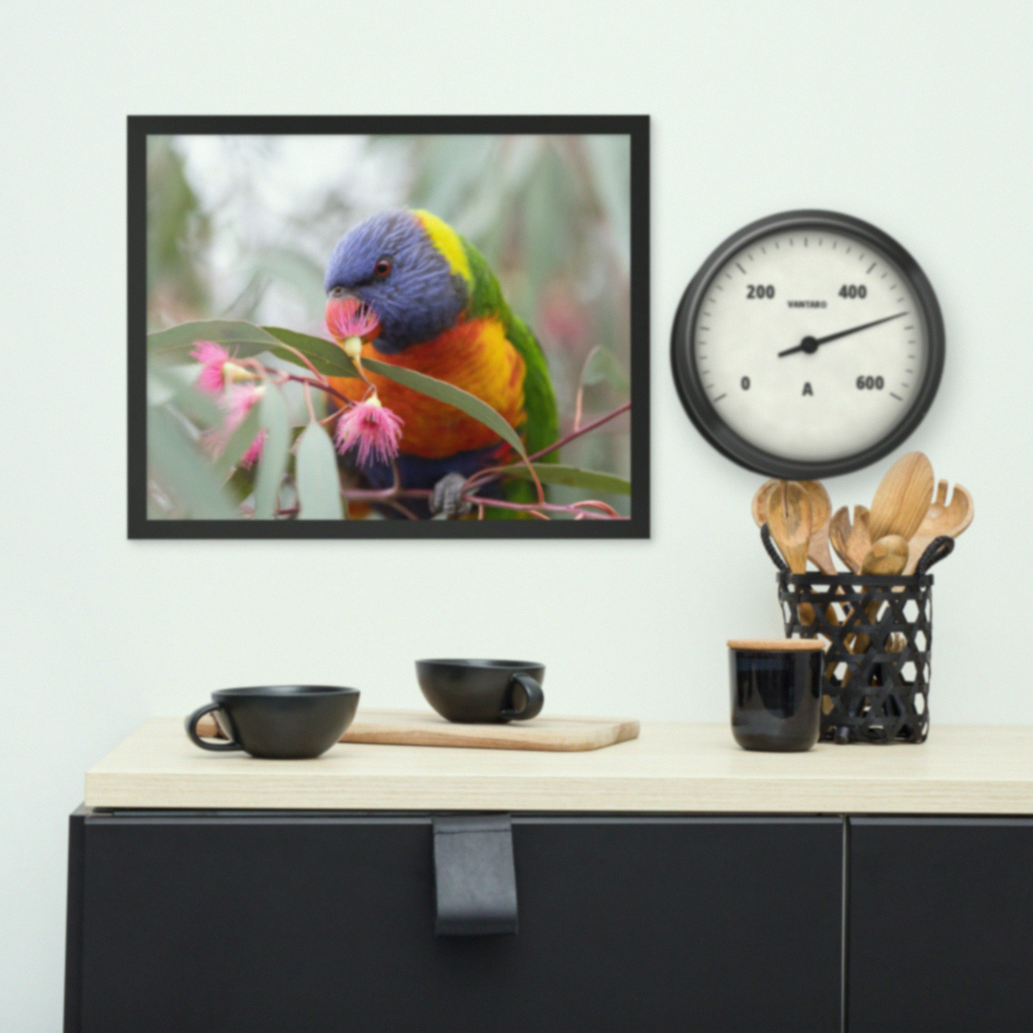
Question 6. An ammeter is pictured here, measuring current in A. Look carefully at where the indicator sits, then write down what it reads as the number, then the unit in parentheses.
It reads 480 (A)
